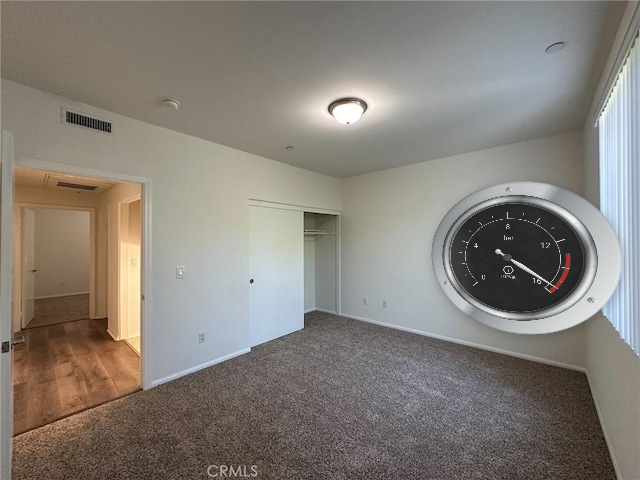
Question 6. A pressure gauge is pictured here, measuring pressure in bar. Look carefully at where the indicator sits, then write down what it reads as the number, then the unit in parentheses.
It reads 15.5 (bar)
